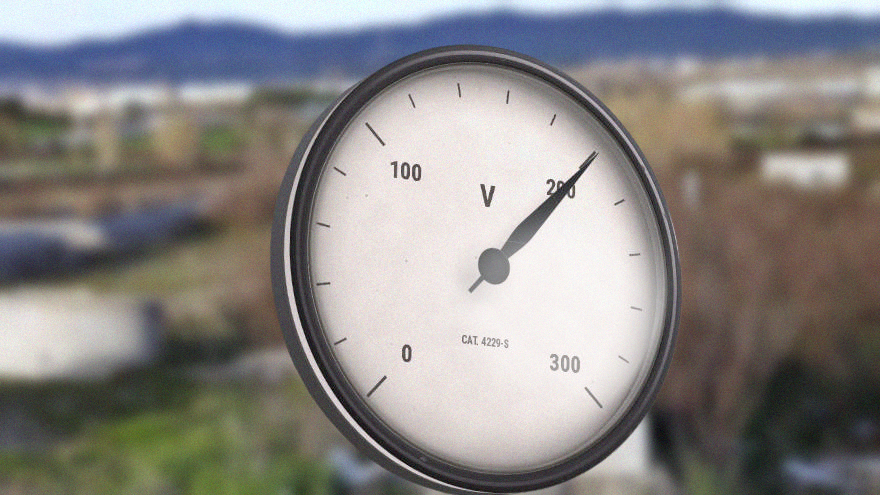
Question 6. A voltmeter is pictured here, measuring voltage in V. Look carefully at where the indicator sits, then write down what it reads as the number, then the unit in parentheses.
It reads 200 (V)
